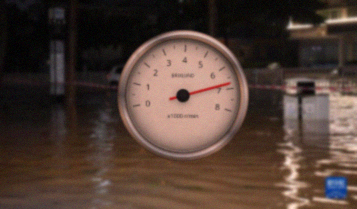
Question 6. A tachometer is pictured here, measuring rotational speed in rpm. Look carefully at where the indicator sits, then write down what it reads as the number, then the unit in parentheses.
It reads 6750 (rpm)
